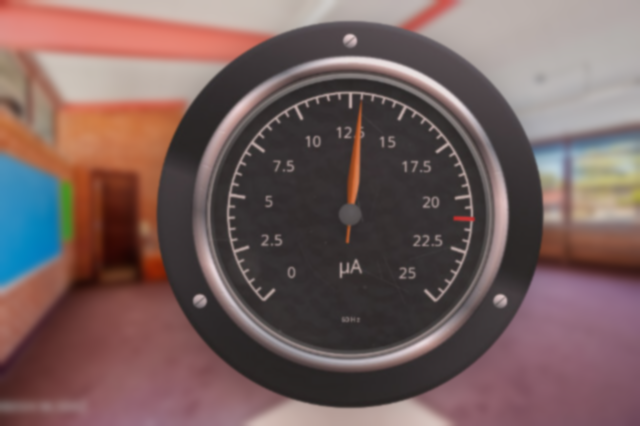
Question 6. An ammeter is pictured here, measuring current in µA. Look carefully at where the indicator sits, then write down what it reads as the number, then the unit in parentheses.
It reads 13 (µA)
